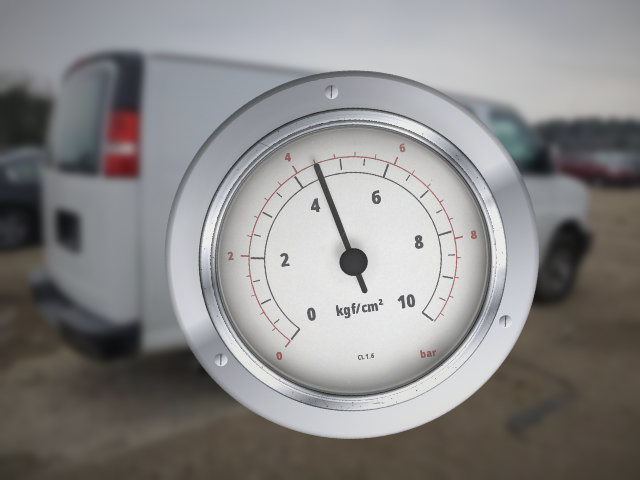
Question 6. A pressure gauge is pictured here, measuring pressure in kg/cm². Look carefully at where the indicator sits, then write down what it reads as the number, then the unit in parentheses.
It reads 4.5 (kg/cm²)
